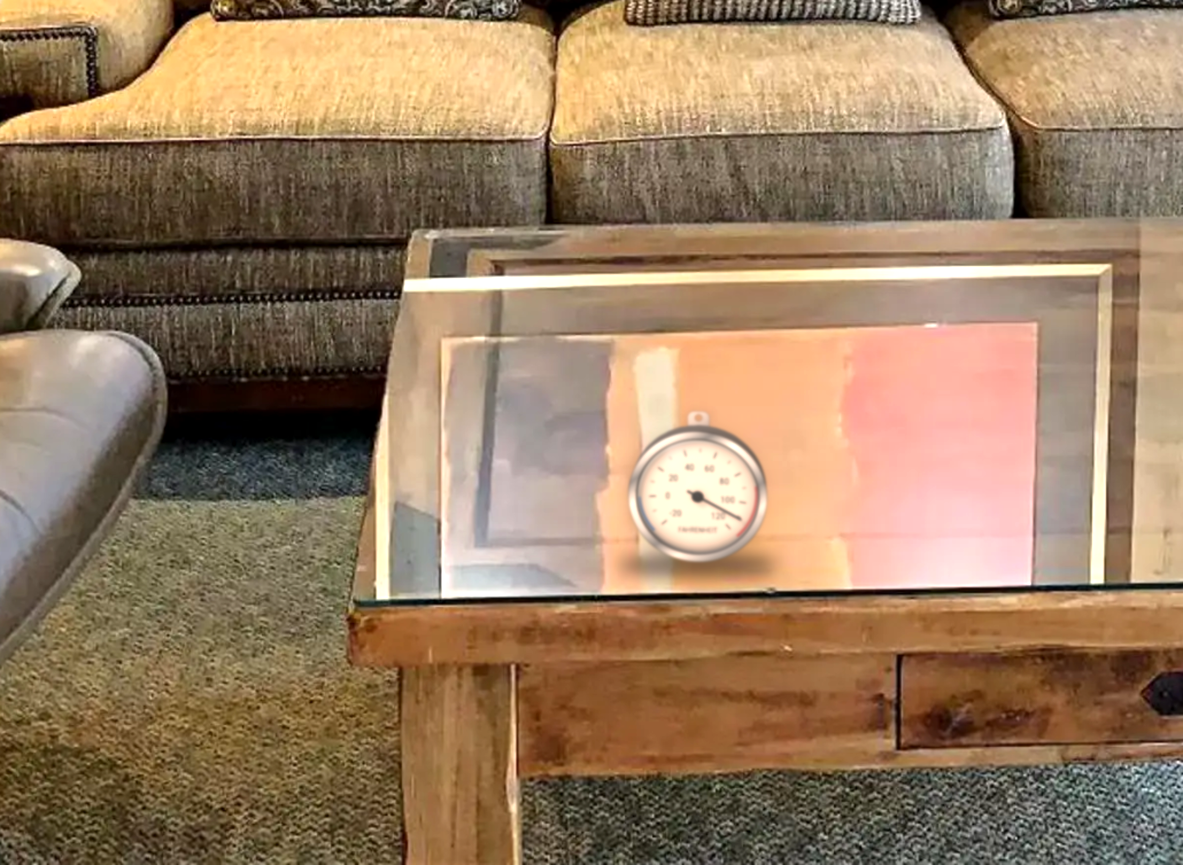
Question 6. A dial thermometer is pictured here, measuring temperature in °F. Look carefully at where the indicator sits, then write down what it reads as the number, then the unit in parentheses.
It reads 110 (°F)
